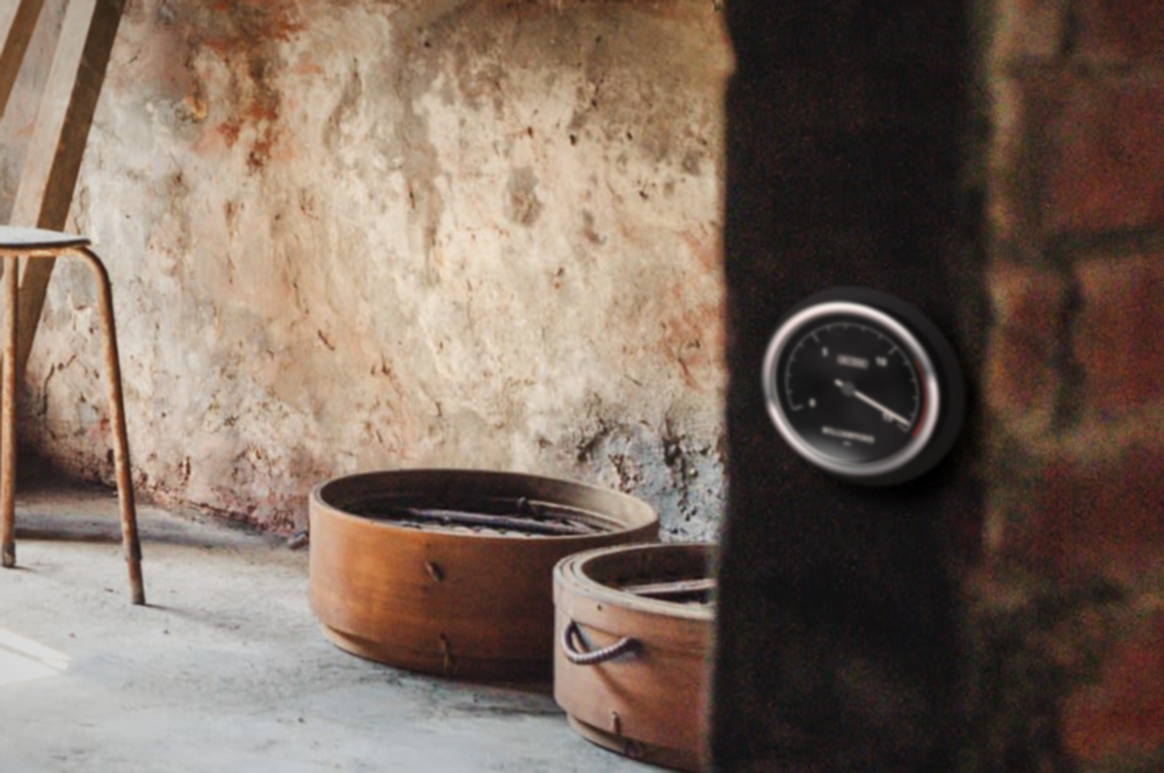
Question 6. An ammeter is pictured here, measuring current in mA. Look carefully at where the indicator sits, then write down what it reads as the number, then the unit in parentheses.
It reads 14.5 (mA)
